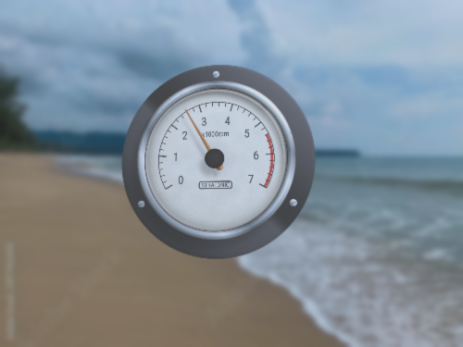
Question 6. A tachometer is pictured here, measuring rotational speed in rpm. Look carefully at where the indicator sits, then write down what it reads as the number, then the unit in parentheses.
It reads 2600 (rpm)
